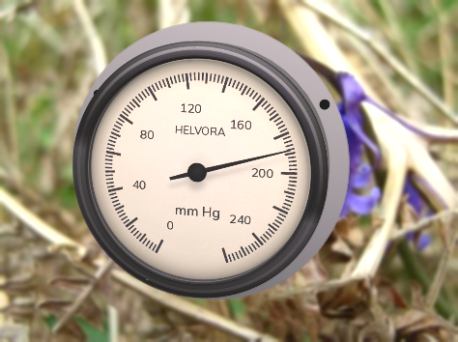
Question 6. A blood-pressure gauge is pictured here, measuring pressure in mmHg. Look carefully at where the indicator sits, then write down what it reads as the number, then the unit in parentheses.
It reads 188 (mmHg)
